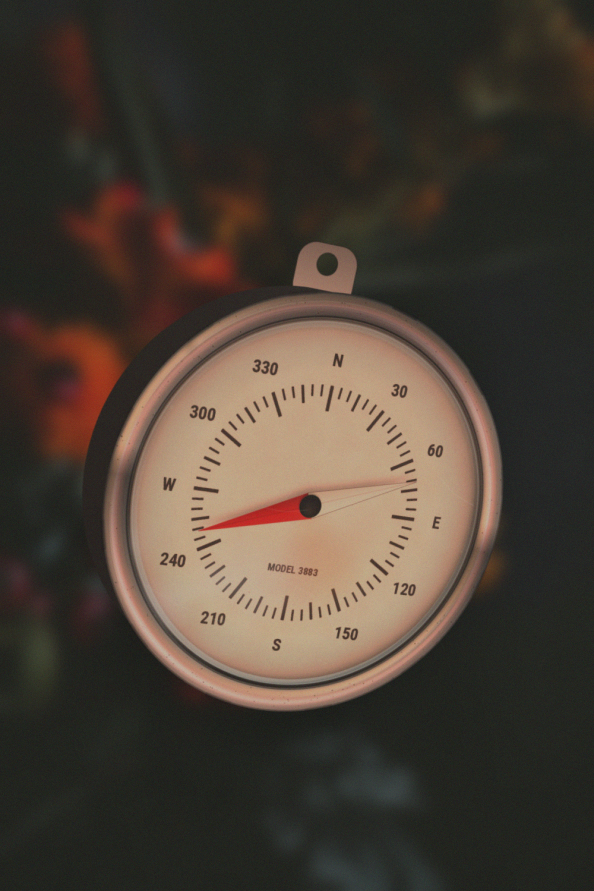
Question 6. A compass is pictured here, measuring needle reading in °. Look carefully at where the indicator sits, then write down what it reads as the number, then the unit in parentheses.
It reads 250 (°)
